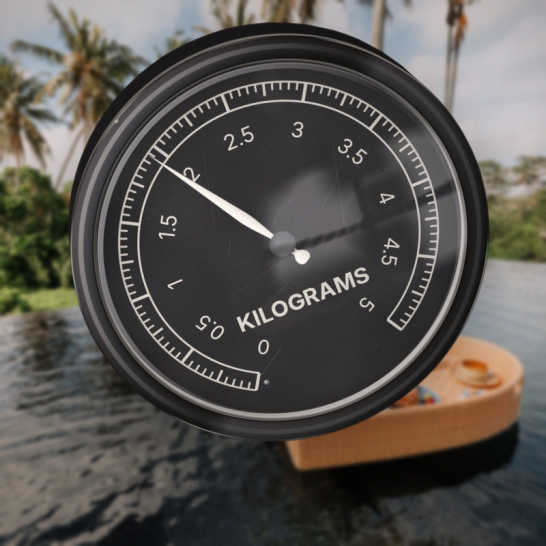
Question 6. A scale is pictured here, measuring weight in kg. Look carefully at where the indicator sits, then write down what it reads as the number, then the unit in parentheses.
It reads 1.95 (kg)
